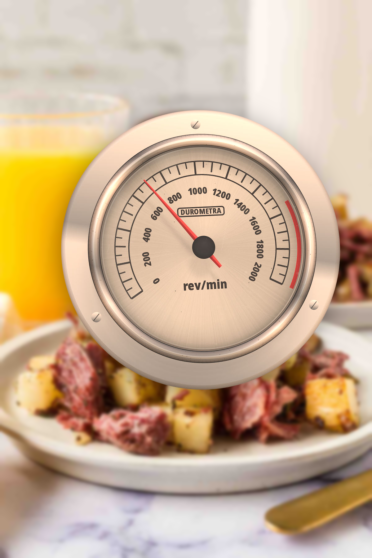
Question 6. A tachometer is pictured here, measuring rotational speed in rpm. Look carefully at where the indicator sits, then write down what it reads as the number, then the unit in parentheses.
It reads 700 (rpm)
